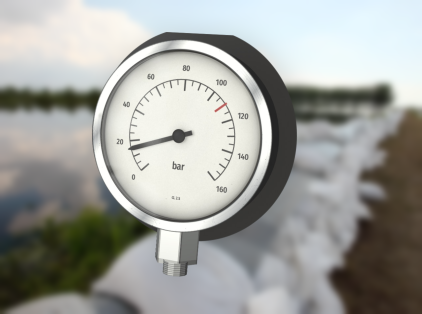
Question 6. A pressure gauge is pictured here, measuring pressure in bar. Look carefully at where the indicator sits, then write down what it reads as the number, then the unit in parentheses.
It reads 15 (bar)
